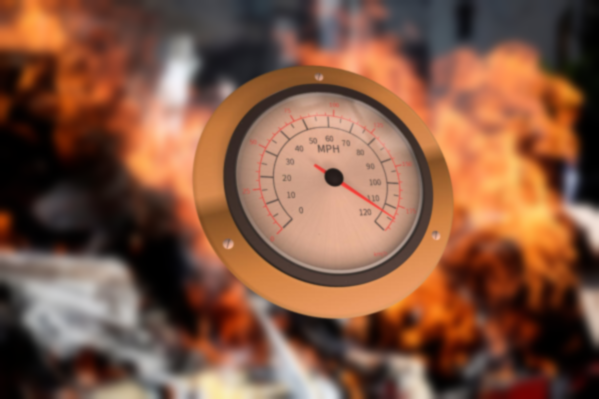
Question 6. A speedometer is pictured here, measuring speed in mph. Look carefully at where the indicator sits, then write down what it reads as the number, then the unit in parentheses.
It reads 115 (mph)
